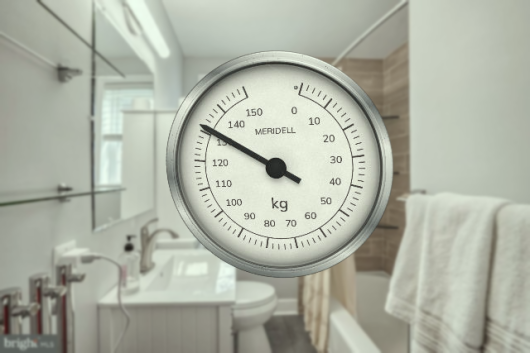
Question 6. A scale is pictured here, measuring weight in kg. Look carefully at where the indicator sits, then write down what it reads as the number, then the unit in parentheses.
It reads 132 (kg)
